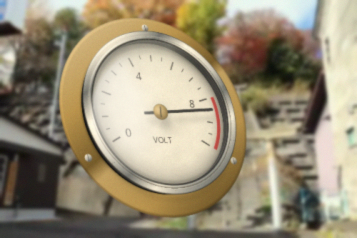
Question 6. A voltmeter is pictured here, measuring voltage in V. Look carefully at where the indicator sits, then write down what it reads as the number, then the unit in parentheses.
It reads 8.5 (V)
